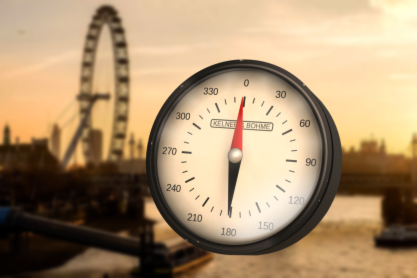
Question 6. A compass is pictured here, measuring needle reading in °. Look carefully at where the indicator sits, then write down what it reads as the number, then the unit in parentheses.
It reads 0 (°)
